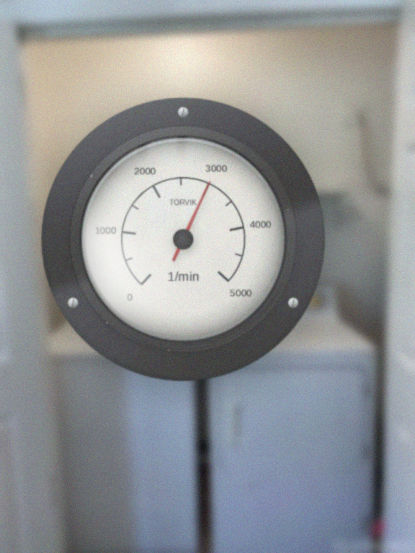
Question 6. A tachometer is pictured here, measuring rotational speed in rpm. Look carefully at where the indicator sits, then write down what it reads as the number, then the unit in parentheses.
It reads 3000 (rpm)
